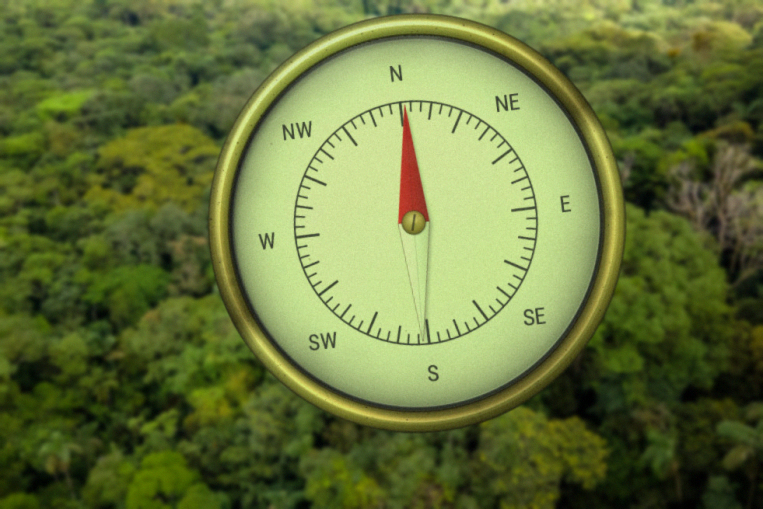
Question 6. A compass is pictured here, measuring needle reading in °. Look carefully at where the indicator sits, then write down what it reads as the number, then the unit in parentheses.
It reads 2.5 (°)
